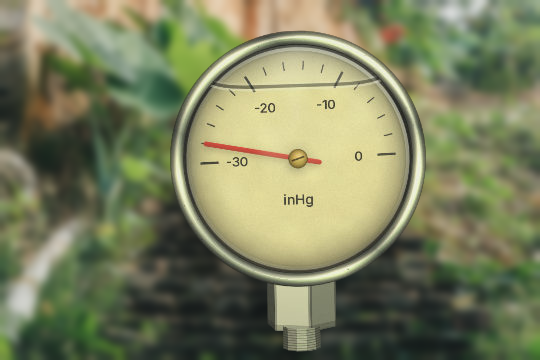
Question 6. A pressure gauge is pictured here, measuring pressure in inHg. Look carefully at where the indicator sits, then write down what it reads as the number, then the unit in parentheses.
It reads -28 (inHg)
